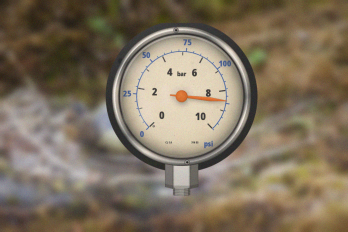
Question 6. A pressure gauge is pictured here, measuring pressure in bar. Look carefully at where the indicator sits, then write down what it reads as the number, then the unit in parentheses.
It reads 8.5 (bar)
